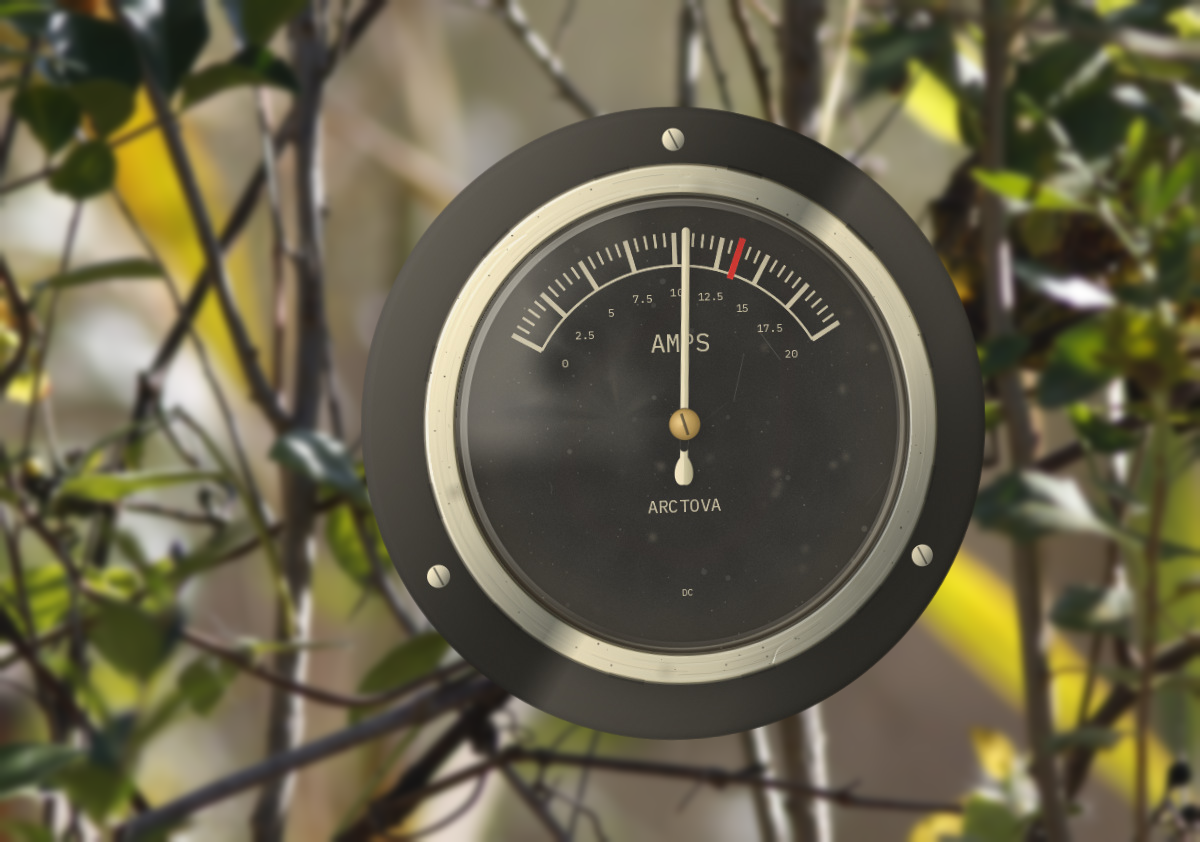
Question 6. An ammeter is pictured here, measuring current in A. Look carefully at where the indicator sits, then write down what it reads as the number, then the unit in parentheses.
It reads 10.5 (A)
